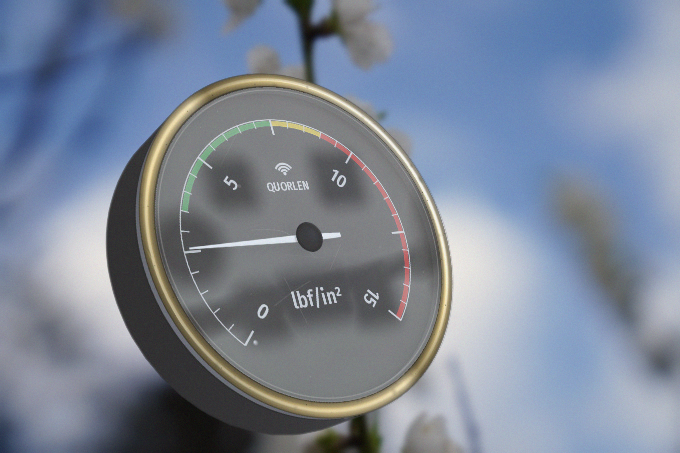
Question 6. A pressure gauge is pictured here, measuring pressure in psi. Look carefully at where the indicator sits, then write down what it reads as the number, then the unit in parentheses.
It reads 2.5 (psi)
